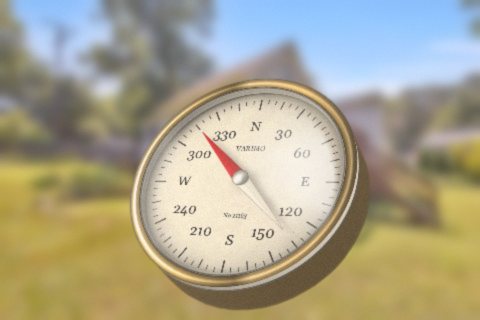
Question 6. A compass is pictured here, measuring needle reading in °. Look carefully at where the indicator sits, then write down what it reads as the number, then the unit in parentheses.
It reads 315 (°)
